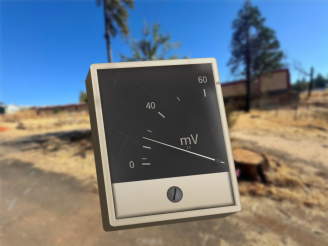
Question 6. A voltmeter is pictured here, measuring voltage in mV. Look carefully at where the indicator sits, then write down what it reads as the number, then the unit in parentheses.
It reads 25 (mV)
